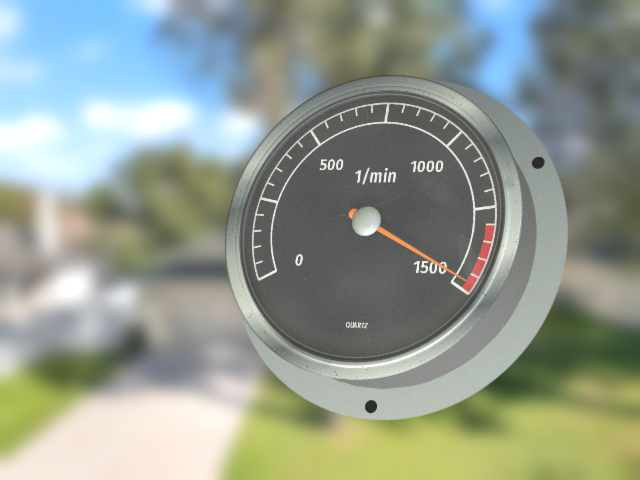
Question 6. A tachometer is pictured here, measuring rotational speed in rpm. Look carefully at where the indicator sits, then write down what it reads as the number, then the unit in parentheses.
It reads 1475 (rpm)
